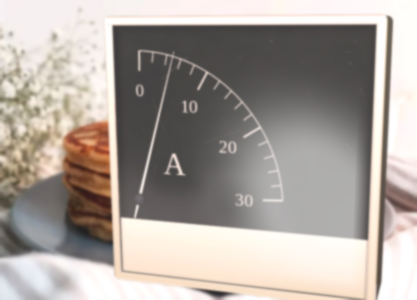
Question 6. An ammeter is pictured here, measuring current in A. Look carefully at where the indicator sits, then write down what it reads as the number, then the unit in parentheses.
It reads 5 (A)
